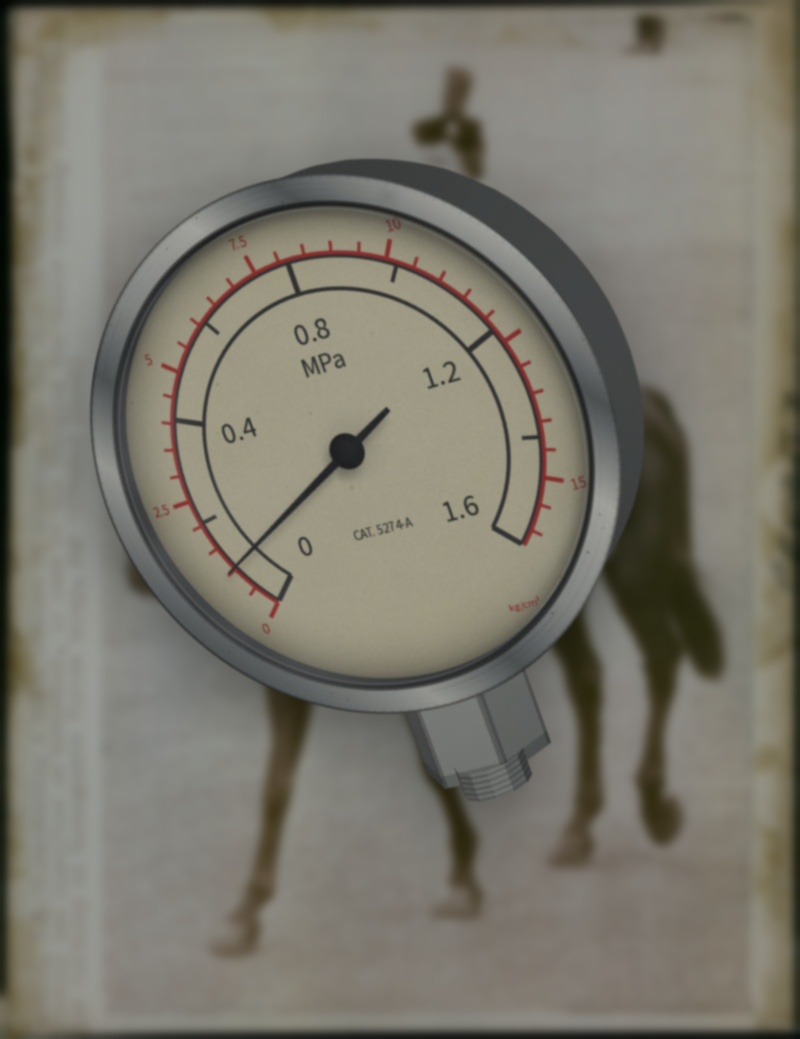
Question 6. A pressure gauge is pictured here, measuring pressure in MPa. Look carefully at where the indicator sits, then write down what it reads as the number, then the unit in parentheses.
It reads 0.1 (MPa)
